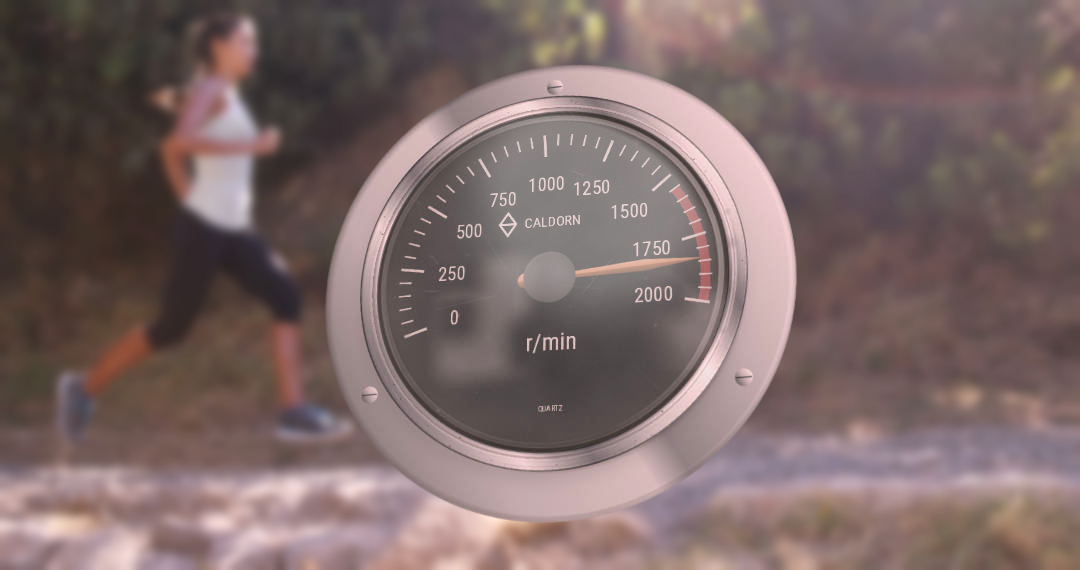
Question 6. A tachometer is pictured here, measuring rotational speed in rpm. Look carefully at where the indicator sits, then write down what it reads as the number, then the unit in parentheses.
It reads 1850 (rpm)
